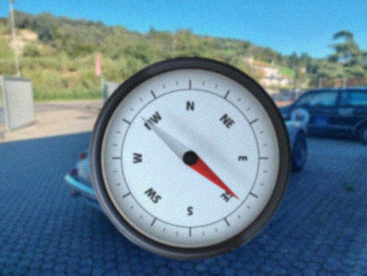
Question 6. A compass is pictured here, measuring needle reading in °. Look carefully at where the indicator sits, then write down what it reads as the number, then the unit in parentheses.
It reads 130 (°)
